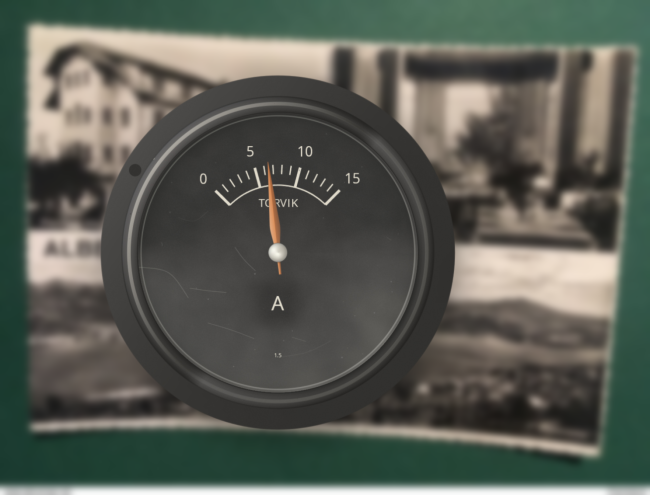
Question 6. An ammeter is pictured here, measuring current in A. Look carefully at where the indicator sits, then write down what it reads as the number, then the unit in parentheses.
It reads 6.5 (A)
